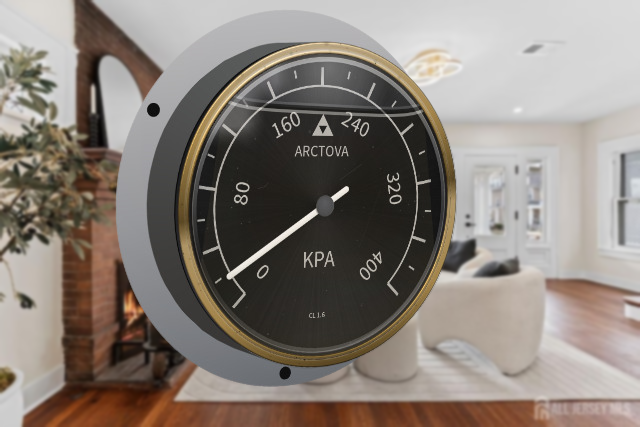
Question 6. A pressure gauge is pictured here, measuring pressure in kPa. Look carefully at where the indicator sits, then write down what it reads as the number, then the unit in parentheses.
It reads 20 (kPa)
